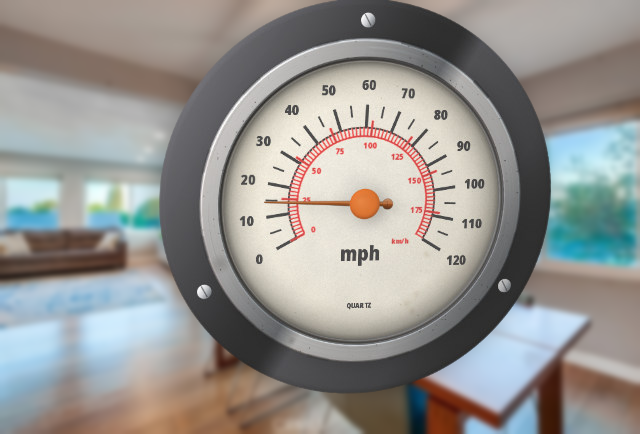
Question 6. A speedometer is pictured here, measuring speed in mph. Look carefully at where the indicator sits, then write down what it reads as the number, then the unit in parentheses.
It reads 15 (mph)
